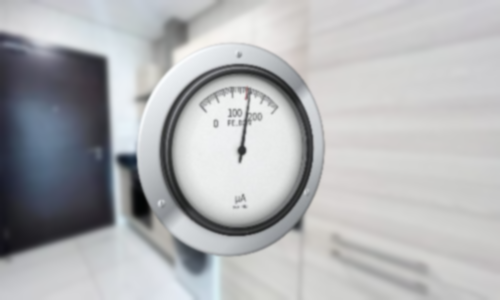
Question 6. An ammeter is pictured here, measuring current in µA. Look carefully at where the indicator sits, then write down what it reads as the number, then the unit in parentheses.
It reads 150 (µA)
